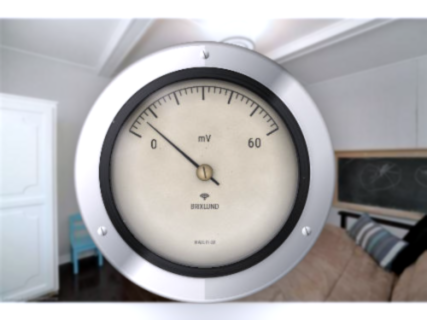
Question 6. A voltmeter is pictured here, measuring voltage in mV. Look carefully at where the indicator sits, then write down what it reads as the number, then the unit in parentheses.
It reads 6 (mV)
